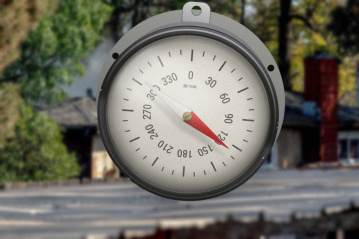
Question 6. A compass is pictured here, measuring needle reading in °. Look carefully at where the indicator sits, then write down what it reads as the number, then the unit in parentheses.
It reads 125 (°)
